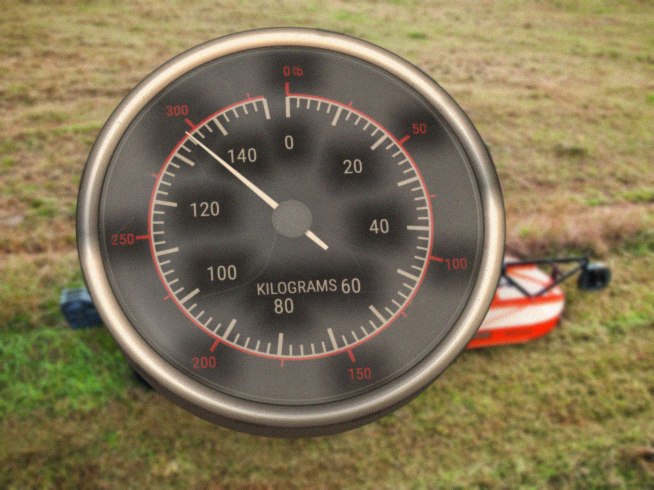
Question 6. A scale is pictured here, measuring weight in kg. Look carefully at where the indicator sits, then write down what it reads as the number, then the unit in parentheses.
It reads 134 (kg)
